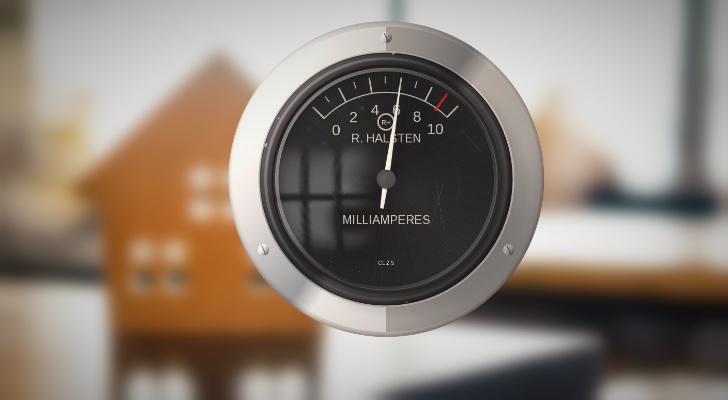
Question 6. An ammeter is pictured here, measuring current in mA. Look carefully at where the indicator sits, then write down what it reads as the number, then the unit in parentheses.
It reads 6 (mA)
